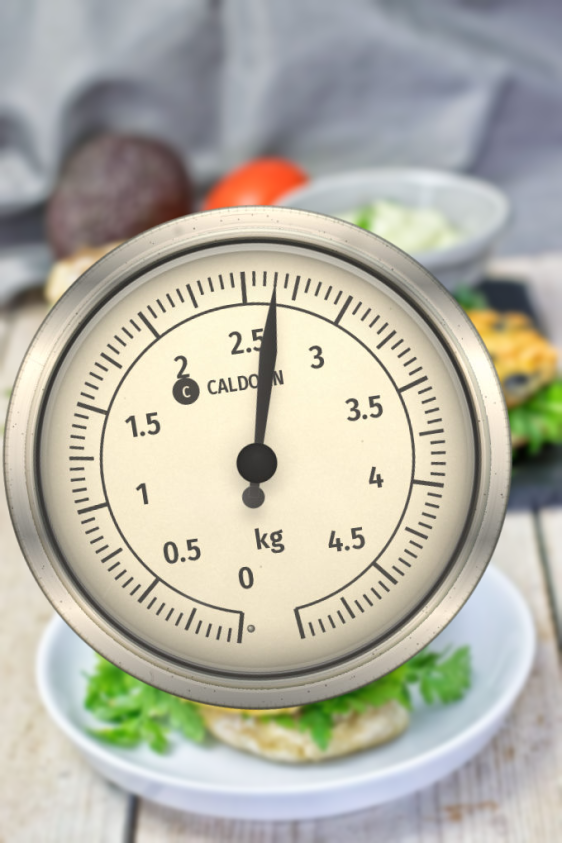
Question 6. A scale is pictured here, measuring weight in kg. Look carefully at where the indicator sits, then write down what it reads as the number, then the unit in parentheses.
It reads 2.65 (kg)
